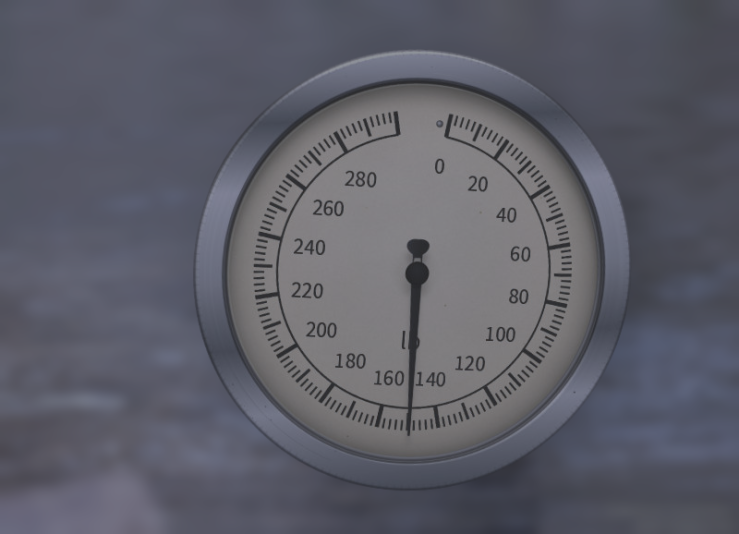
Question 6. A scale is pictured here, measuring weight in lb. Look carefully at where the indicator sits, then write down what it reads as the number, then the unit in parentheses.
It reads 150 (lb)
